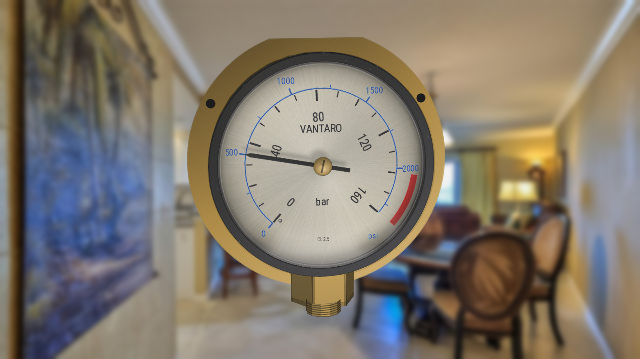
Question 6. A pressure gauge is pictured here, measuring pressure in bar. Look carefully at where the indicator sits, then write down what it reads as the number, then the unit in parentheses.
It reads 35 (bar)
